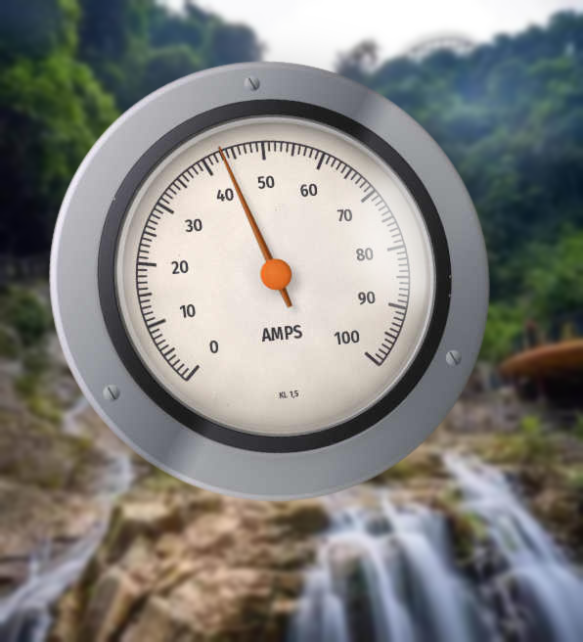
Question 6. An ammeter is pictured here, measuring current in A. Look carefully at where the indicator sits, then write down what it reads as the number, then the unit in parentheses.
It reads 43 (A)
